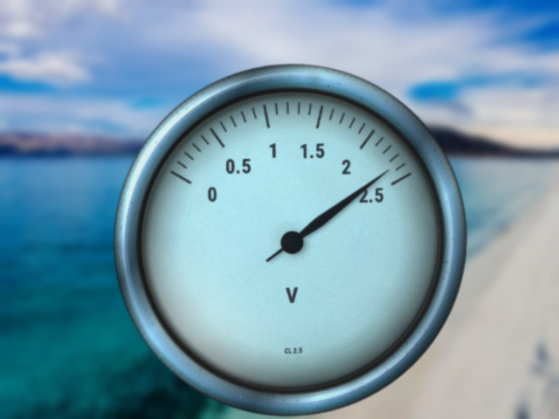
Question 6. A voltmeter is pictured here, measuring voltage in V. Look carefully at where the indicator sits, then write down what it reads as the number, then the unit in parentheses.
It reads 2.35 (V)
